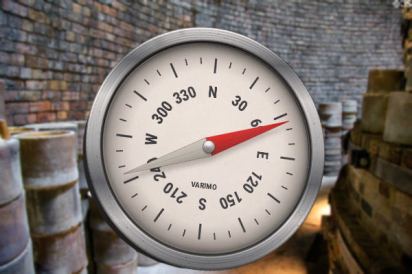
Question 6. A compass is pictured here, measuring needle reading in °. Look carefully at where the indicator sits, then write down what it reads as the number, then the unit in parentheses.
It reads 65 (°)
